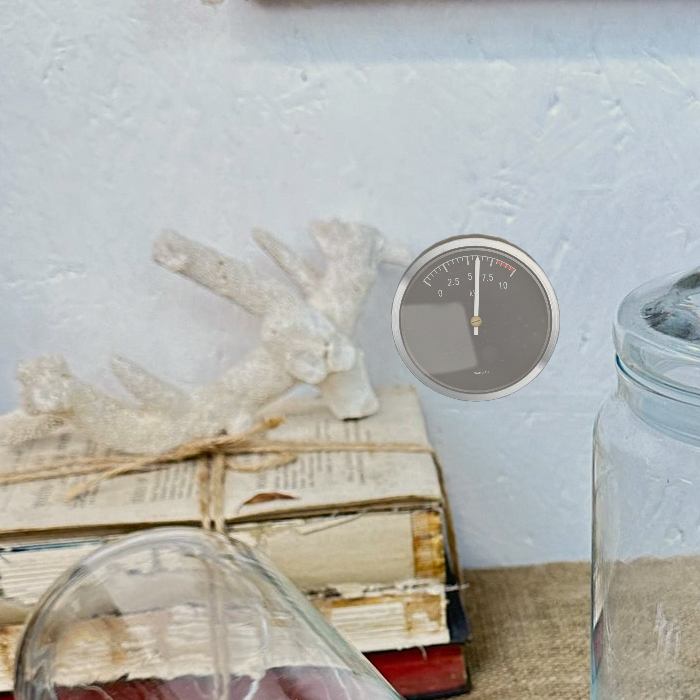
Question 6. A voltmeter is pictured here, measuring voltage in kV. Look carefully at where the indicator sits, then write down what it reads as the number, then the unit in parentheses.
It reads 6 (kV)
